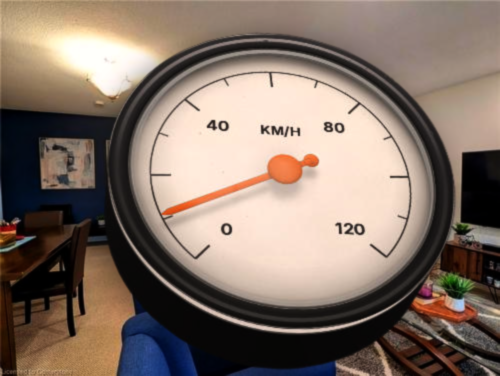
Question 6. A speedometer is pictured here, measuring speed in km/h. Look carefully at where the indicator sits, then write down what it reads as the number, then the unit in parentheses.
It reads 10 (km/h)
